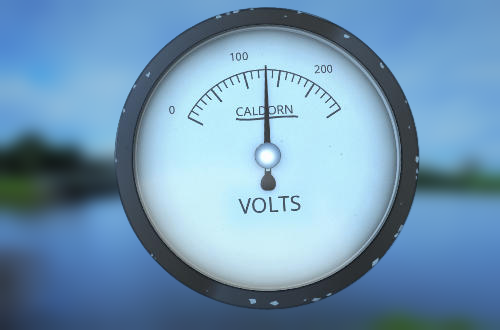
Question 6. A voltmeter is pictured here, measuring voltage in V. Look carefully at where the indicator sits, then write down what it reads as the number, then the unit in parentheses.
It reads 130 (V)
